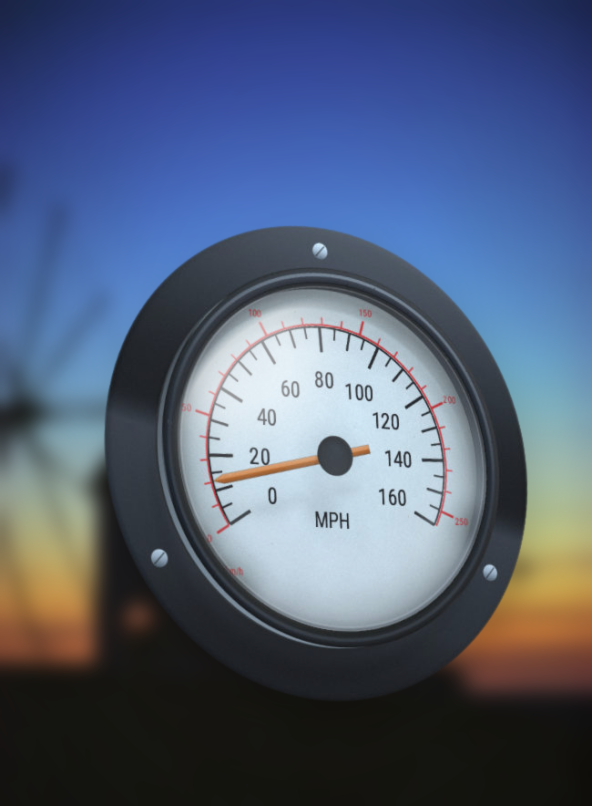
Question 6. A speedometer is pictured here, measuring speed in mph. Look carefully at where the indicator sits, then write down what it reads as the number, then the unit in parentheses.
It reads 12.5 (mph)
